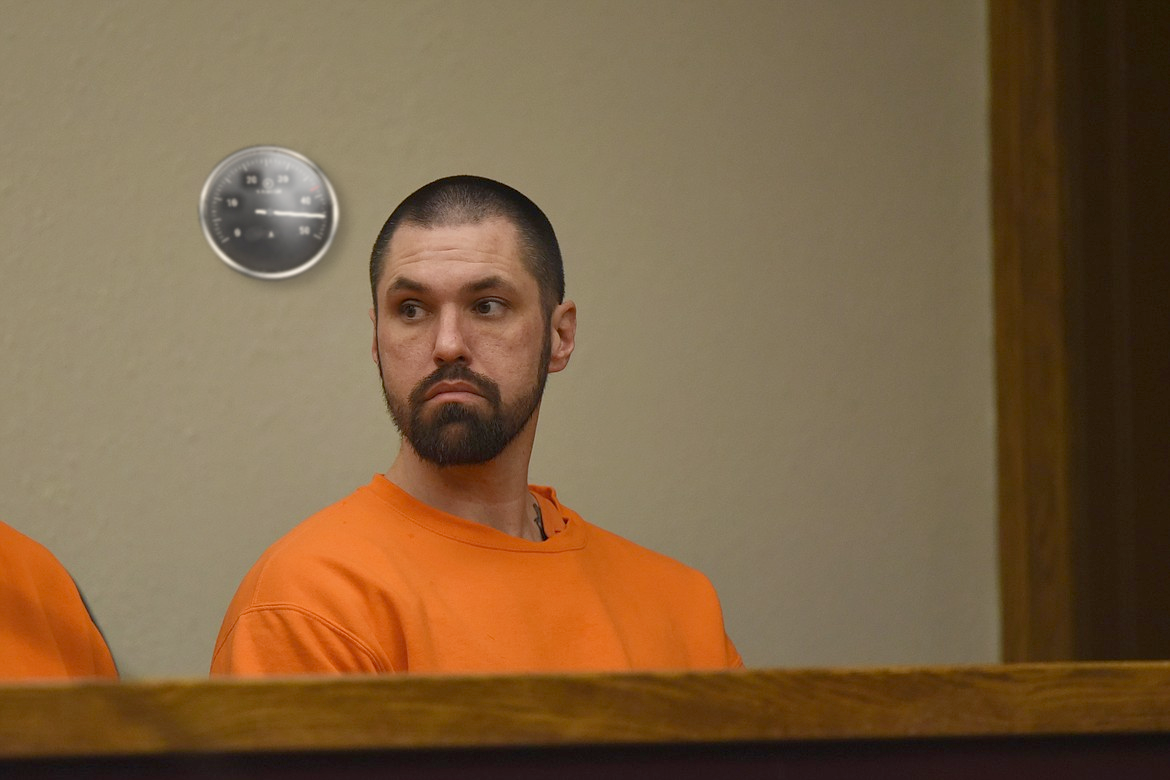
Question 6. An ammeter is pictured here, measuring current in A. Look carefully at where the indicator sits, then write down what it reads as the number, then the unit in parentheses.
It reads 45 (A)
